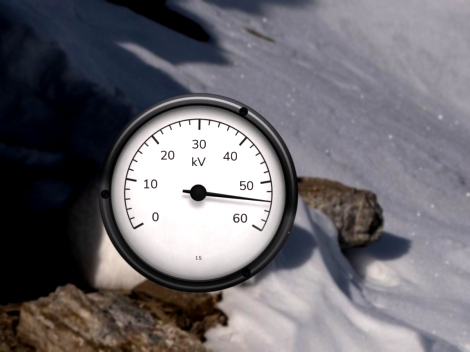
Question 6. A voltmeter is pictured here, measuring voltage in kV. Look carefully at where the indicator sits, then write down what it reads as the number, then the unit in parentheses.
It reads 54 (kV)
